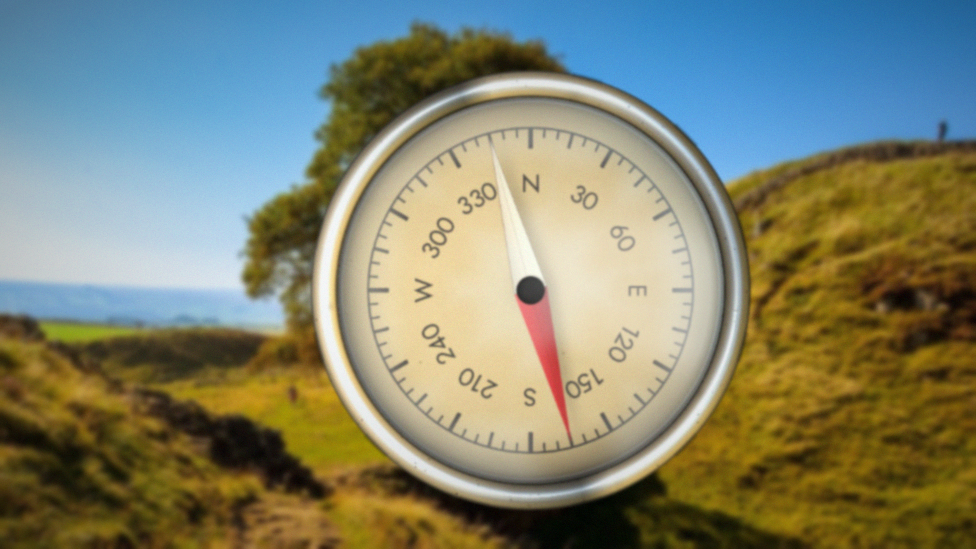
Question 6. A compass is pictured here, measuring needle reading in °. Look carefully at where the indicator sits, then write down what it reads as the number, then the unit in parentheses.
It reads 165 (°)
